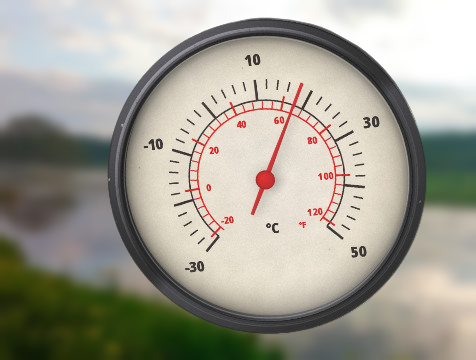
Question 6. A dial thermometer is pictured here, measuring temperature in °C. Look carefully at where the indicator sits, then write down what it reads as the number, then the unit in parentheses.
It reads 18 (°C)
